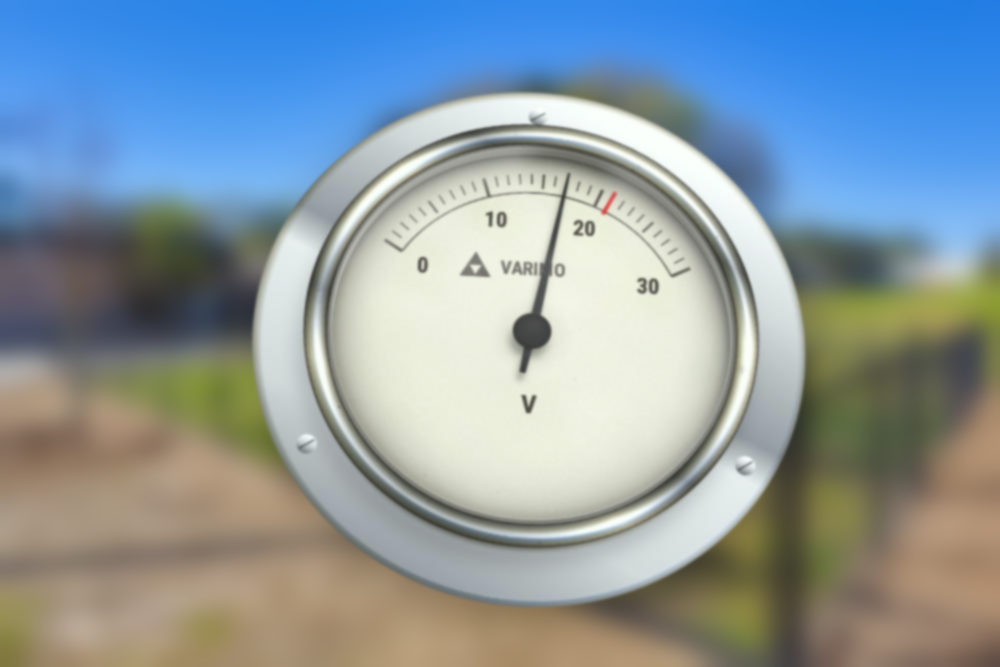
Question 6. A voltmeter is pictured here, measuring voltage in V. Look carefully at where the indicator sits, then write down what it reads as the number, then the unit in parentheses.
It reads 17 (V)
